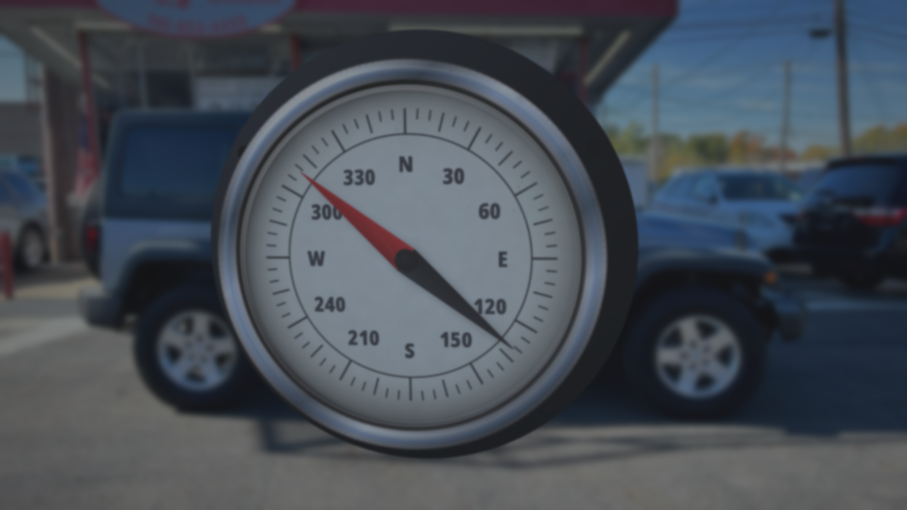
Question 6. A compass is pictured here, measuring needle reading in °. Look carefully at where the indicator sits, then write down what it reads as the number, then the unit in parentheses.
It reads 310 (°)
